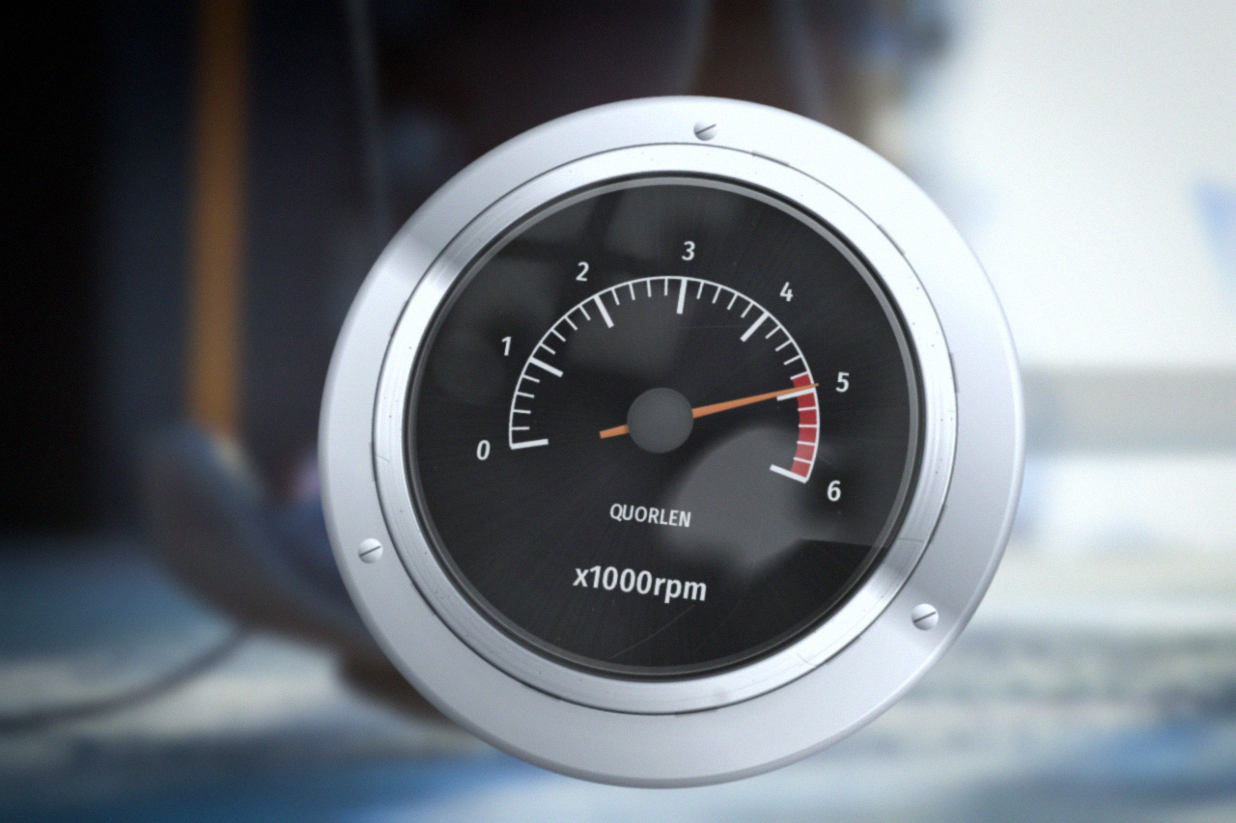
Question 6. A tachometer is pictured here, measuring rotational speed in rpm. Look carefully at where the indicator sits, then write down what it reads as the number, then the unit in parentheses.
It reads 5000 (rpm)
